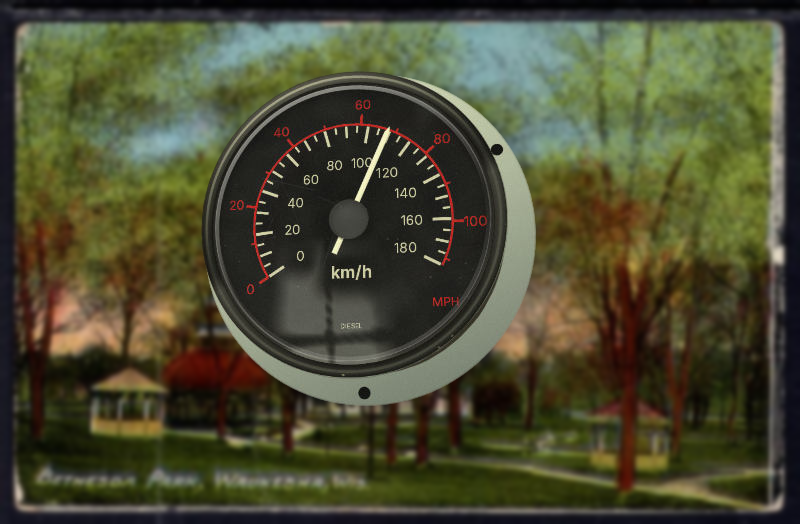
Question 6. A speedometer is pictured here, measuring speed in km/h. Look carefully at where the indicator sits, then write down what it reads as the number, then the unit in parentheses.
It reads 110 (km/h)
